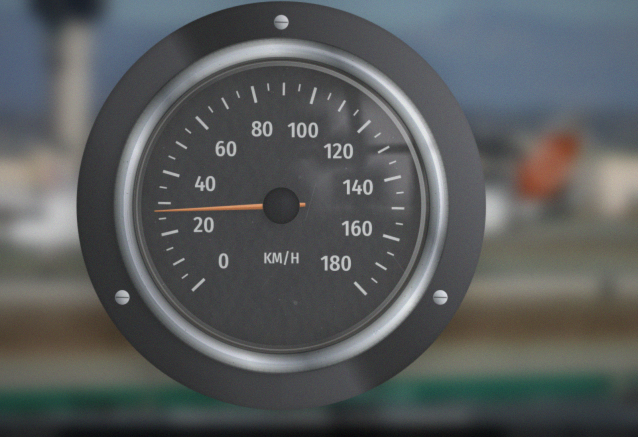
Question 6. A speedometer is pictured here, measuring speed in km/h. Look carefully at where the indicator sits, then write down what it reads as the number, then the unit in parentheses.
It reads 27.5 (km/h)
